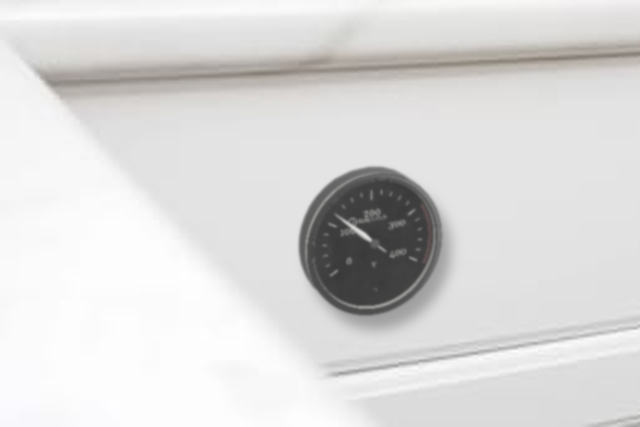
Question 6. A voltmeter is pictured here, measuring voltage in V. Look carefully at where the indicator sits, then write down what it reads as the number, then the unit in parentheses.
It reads 120 (V)
